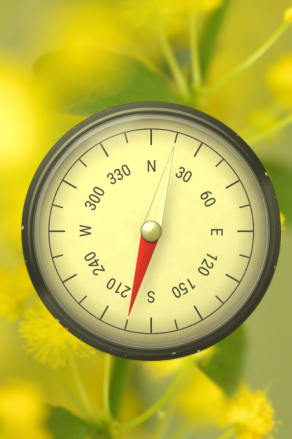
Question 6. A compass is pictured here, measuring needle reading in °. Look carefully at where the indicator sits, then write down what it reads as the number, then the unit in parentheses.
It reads 195 (°)
